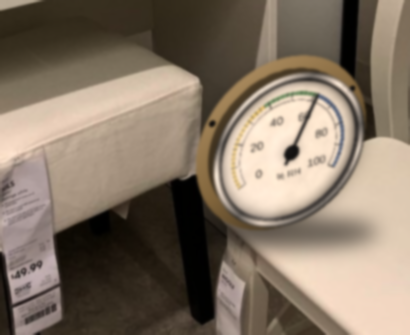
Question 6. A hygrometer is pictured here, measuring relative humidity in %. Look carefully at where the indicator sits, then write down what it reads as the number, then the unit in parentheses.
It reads 60 (%)
